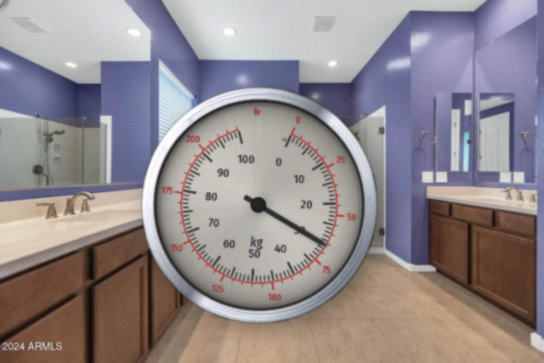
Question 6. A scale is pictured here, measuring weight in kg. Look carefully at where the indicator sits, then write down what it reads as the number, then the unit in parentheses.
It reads 30 (kg)
